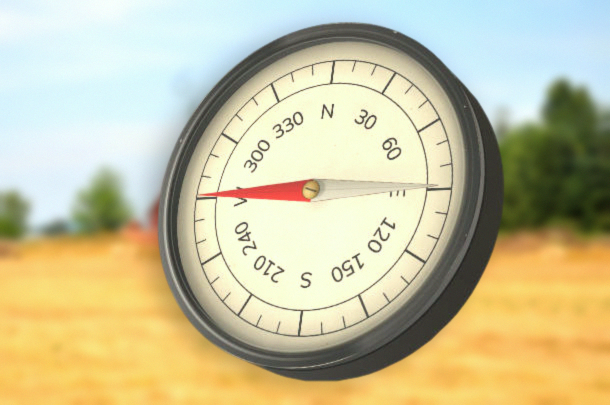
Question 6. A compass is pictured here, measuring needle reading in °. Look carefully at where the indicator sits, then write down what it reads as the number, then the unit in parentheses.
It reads 270 (°)
